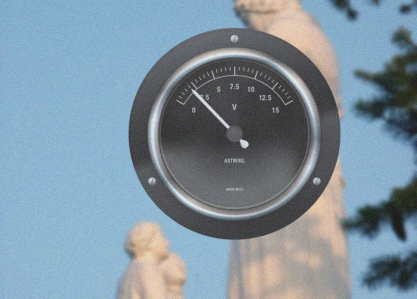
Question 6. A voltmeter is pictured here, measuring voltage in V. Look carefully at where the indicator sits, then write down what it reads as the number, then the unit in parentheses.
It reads 2 (V)
